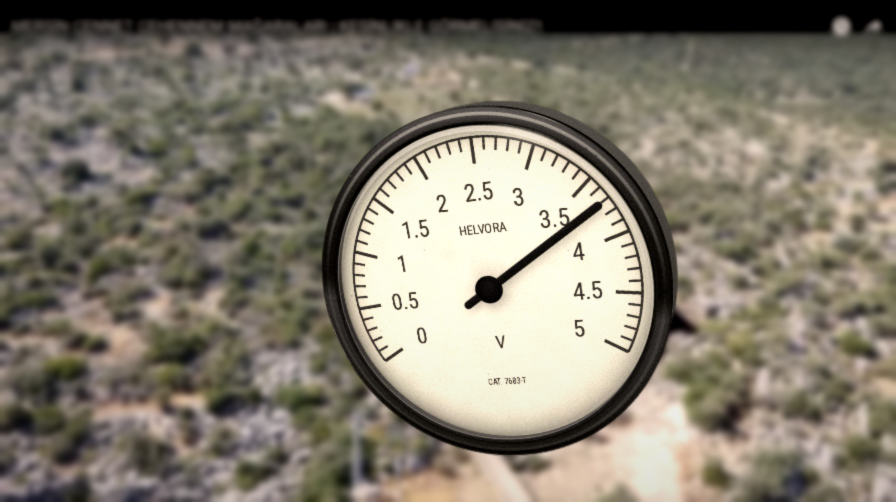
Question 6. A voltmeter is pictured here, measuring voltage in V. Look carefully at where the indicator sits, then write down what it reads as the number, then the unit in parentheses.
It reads 3.7 (V)
